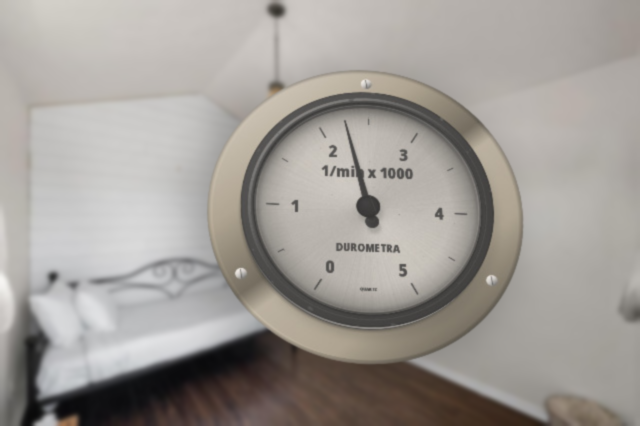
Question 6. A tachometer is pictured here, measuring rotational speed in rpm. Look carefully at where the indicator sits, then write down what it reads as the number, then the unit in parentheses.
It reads 2250 (rpm)
